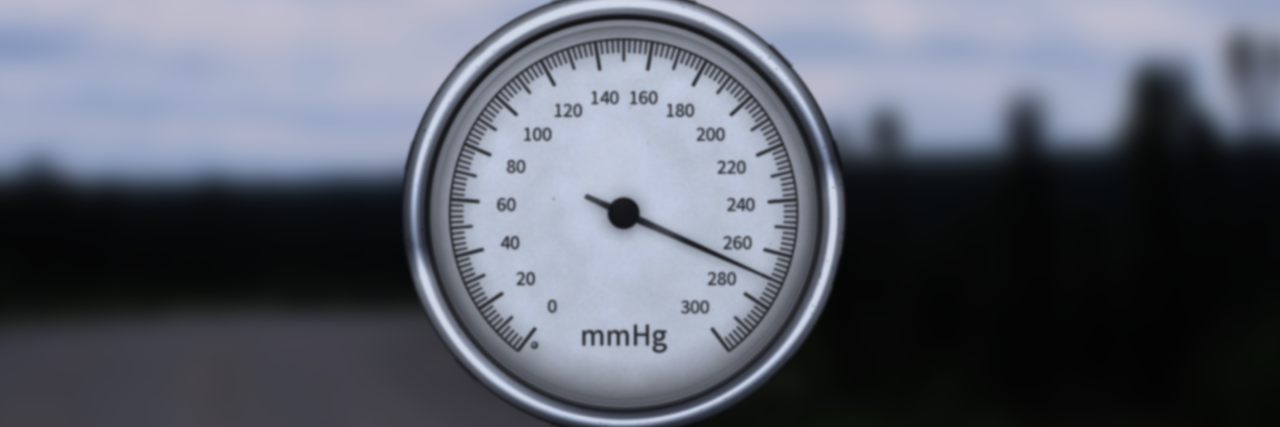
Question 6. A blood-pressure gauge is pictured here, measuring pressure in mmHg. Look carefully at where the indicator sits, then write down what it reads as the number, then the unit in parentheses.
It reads 270 (mmHg)
